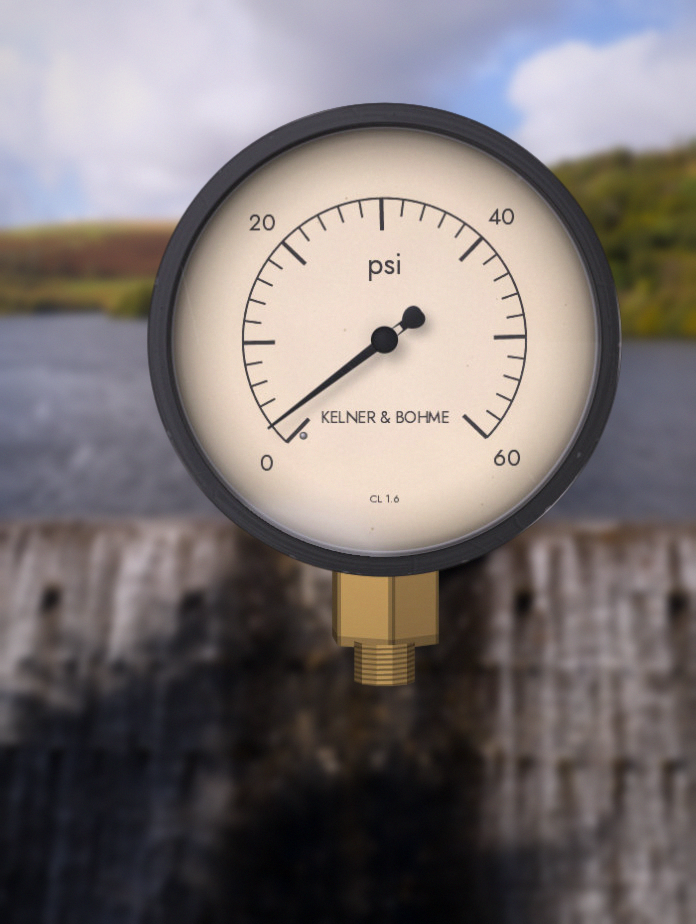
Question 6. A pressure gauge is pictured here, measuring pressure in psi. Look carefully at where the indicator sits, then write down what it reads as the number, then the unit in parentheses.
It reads 2 (psi)
